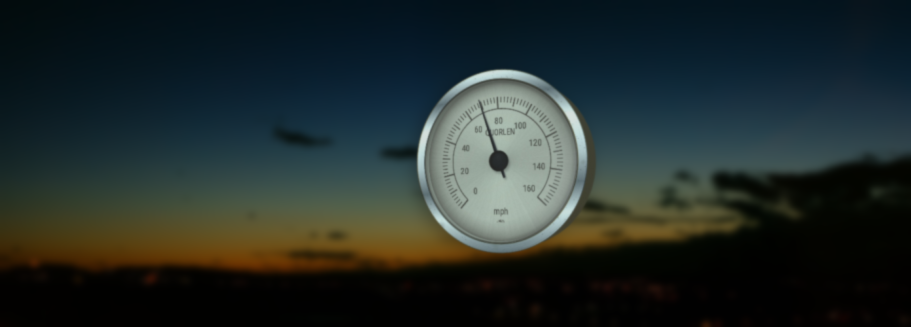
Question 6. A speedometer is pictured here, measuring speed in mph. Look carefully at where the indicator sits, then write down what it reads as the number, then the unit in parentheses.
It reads 70 (mph)
